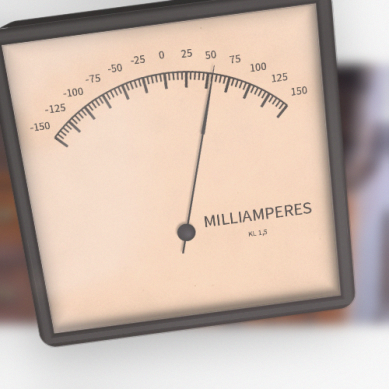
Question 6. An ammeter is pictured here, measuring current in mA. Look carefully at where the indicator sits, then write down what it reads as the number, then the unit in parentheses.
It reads 55 (mA)
